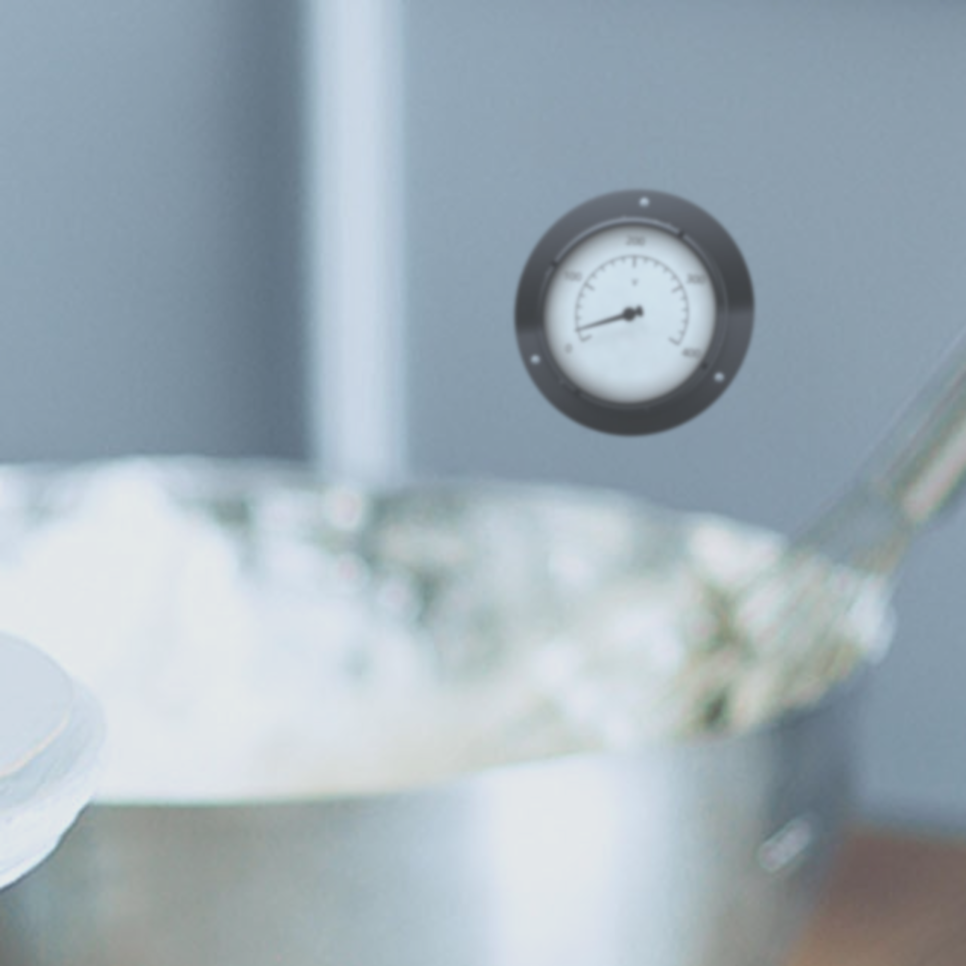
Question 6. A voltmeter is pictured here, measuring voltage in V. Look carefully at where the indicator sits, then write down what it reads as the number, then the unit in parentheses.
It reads 20 (V)
